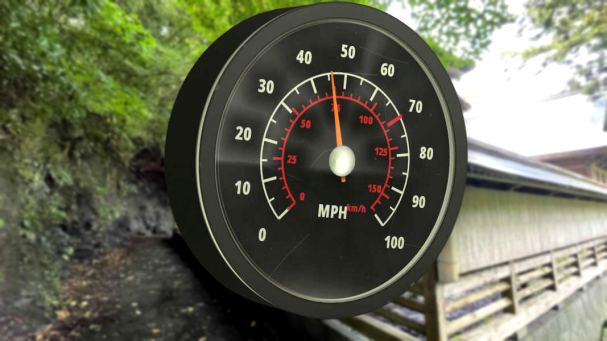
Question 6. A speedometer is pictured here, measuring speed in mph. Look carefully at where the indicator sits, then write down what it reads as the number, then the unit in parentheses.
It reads 45 (mph)
